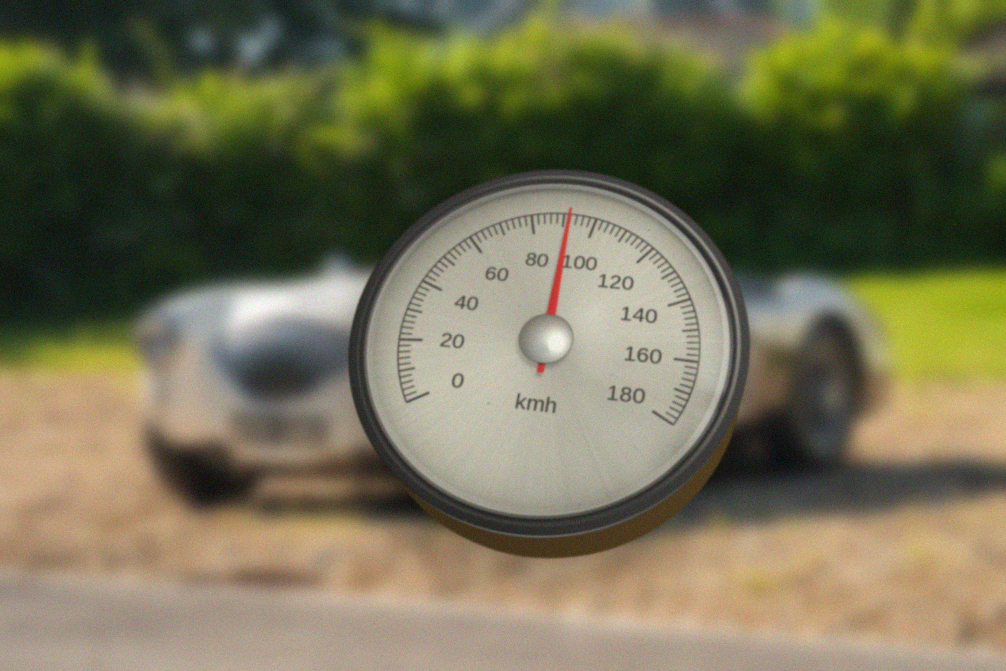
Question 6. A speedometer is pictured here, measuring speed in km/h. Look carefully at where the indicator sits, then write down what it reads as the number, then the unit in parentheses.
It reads 92 (km/h)
